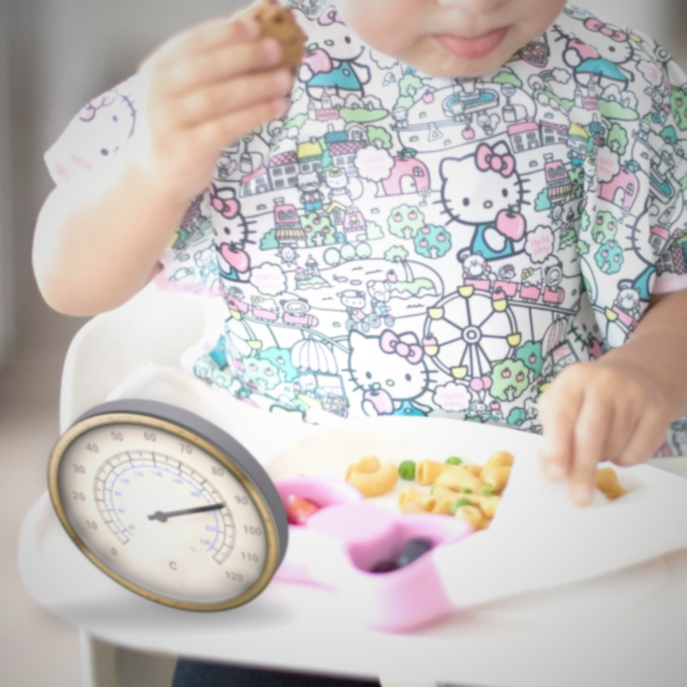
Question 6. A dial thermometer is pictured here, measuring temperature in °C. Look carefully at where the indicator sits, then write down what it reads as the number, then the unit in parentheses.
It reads 90 (°C)
